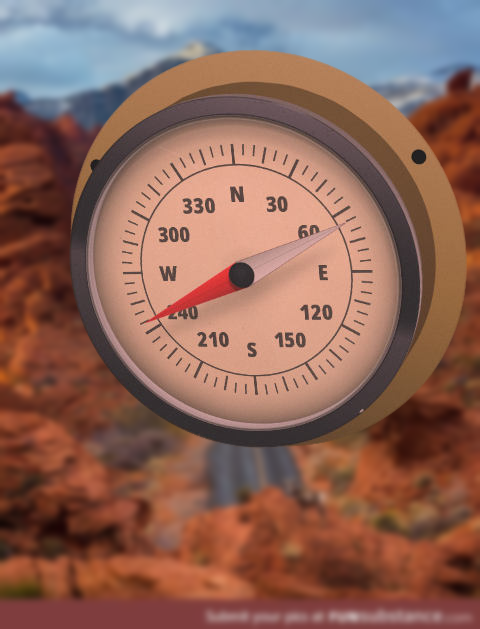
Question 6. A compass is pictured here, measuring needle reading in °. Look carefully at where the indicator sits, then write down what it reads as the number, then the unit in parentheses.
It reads 245 (°)
